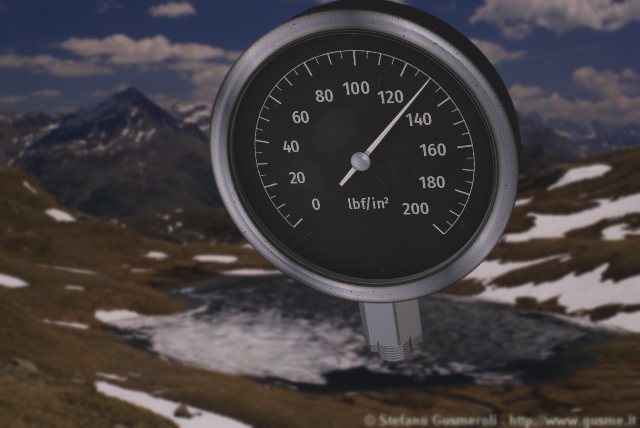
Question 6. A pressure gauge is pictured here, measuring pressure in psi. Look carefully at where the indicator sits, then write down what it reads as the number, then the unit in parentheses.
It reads 130 (psi)
